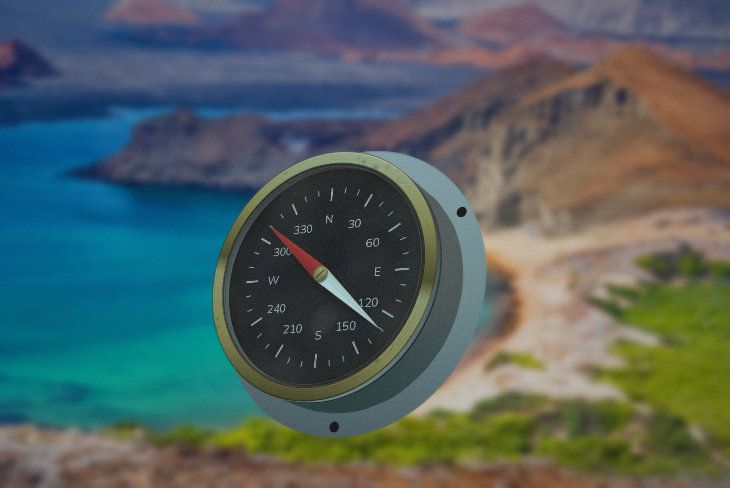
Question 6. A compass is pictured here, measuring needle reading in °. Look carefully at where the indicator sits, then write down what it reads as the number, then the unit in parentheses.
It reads 310 (°)
